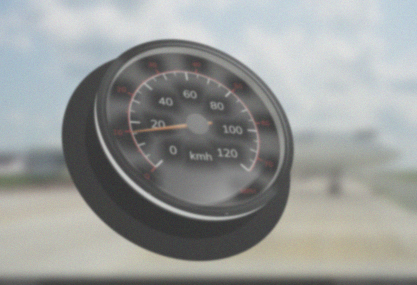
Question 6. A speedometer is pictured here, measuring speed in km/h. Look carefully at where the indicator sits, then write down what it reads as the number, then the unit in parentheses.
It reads 15 (km/h)
